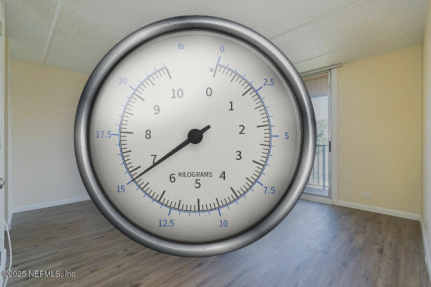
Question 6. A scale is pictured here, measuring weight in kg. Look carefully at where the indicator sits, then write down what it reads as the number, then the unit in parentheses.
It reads 6.8 (kg)
